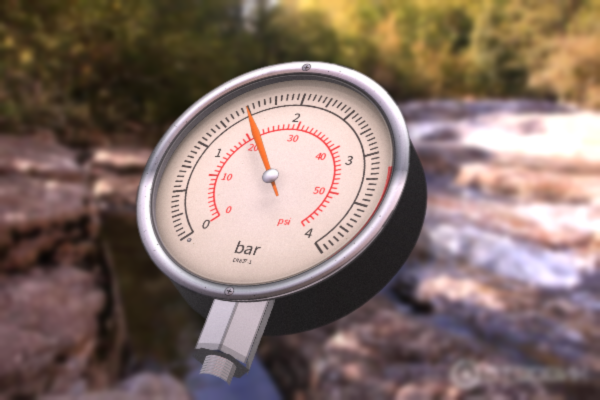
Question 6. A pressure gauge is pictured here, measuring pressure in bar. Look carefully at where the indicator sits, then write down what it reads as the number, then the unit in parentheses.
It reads 1.5 (bar)
